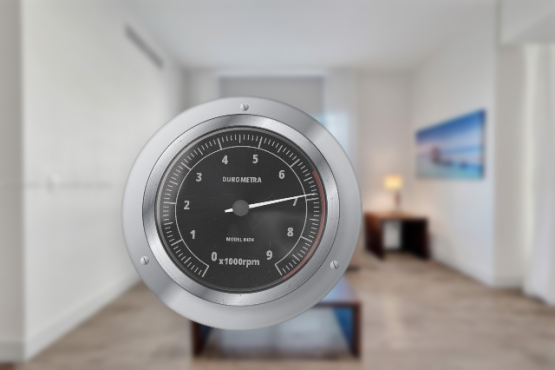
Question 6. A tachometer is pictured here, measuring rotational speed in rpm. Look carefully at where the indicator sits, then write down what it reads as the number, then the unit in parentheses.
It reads 6900 (rpm)
